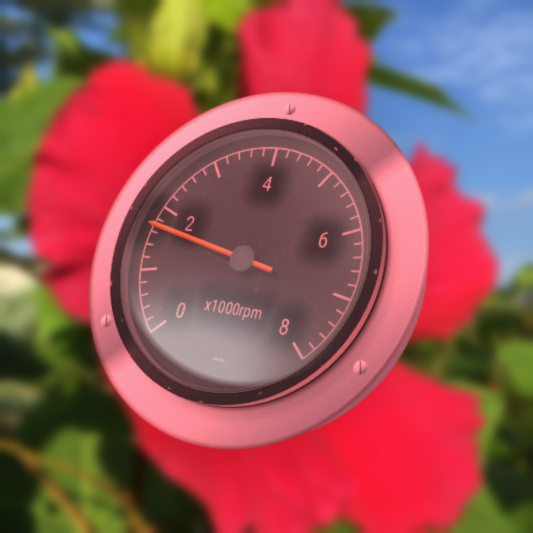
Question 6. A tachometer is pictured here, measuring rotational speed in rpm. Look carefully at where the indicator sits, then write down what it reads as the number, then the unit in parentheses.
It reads 1700 (rpm)
